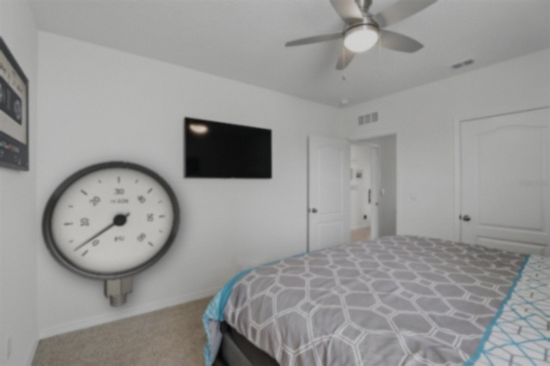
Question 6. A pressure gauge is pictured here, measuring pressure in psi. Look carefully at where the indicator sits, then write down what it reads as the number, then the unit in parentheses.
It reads 2.5 (psi)
